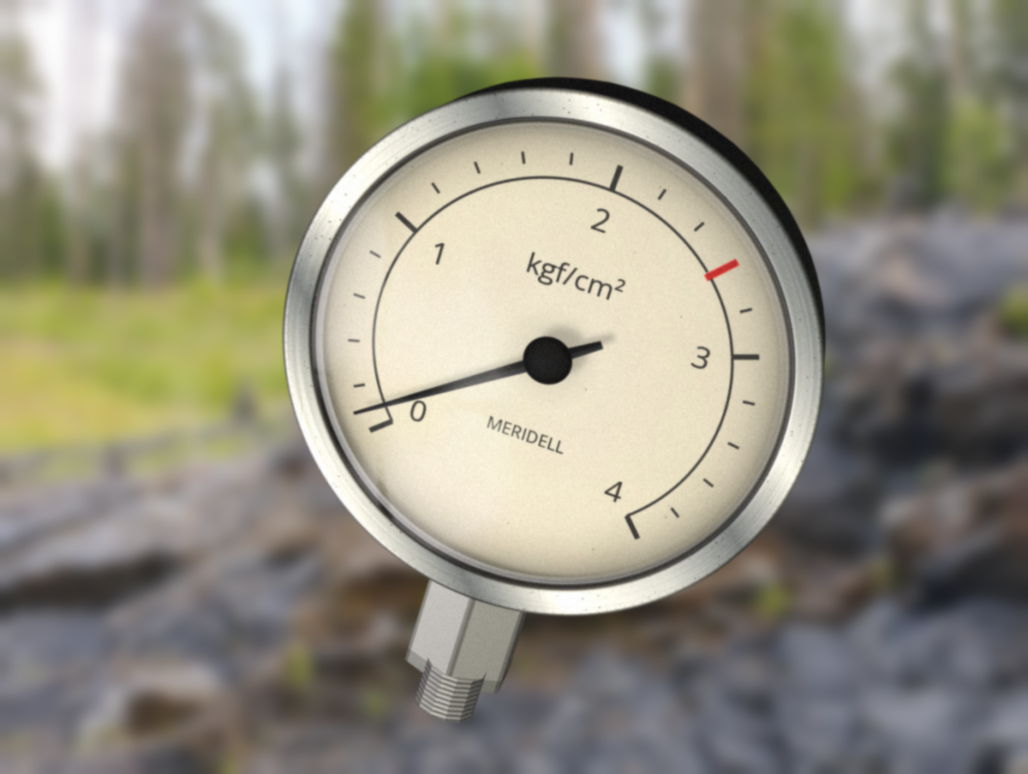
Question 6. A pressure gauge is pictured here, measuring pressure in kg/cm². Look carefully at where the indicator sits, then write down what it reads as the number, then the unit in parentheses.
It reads 0.1 (kg/cm²)
